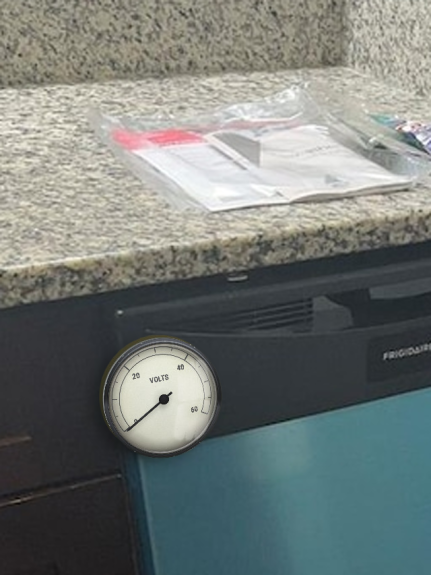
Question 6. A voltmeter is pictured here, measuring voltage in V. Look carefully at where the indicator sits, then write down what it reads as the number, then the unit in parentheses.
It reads 0 (V)
